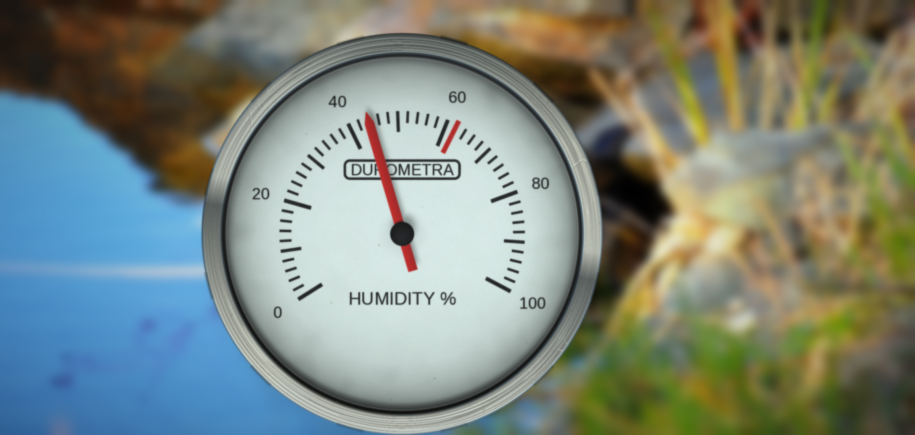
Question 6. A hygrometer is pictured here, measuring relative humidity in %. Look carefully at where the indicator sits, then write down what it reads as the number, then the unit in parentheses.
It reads 44 (%)
